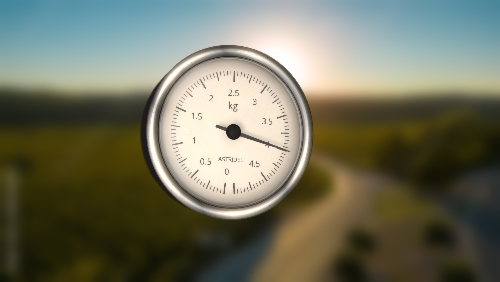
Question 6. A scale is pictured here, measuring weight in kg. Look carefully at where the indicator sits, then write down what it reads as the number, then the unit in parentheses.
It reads 4 (kg)
